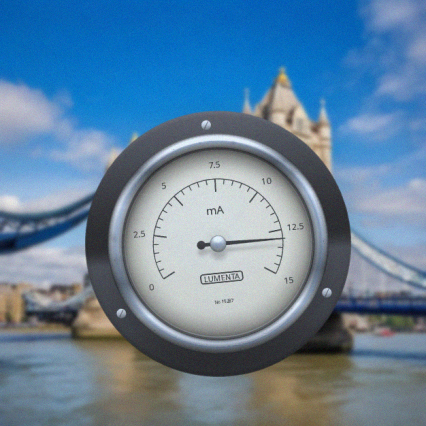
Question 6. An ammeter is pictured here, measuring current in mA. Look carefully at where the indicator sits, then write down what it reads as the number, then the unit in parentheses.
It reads 13 (mA)
